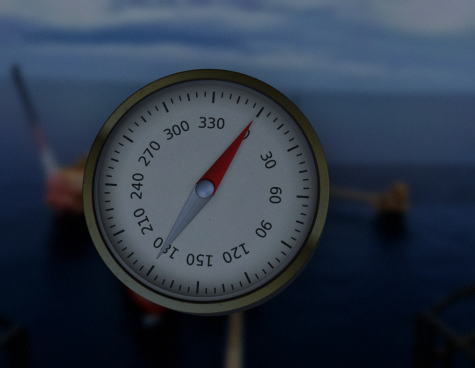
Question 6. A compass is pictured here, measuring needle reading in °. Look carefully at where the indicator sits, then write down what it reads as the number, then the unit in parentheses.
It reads 0 (°)
